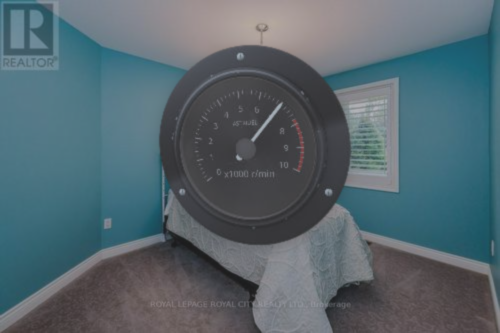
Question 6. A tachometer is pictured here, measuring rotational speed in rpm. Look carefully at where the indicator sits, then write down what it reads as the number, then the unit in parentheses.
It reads 7000 (rpm)
